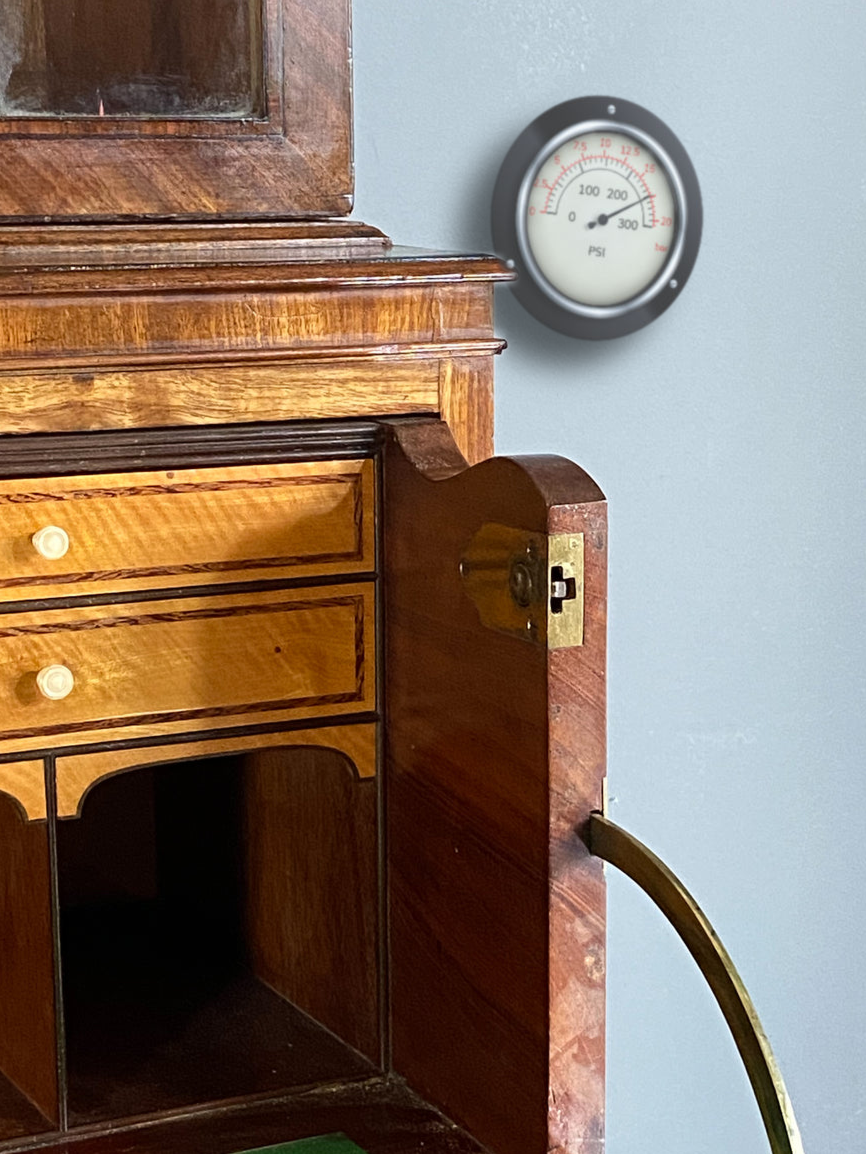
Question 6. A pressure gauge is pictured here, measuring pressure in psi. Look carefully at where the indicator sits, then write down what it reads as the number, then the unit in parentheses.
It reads 250 (psi)
